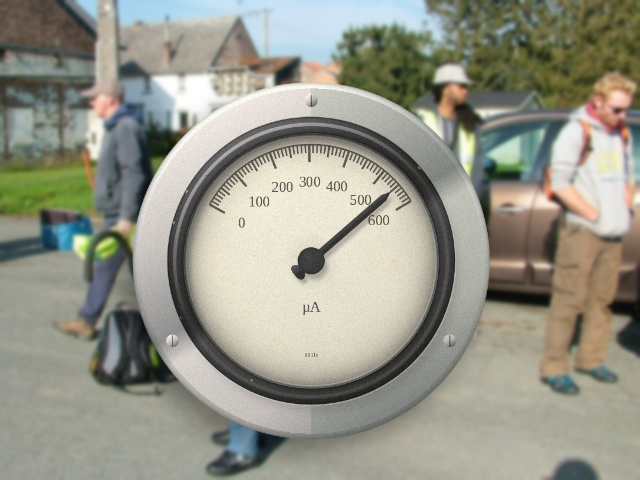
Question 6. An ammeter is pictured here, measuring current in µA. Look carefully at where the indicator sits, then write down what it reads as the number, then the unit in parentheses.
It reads 550 (µA)
